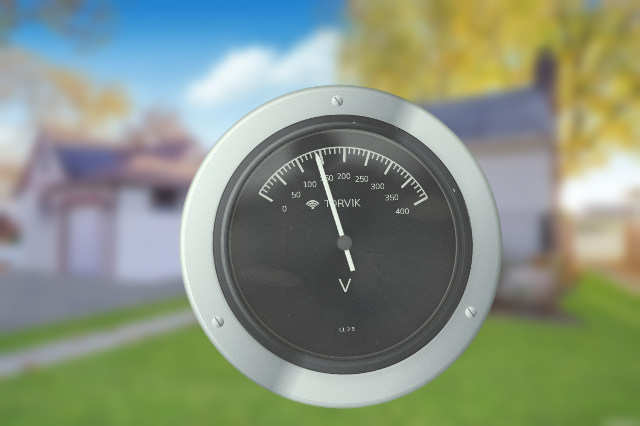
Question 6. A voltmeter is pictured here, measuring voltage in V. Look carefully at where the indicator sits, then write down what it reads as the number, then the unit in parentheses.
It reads 140 (V)
